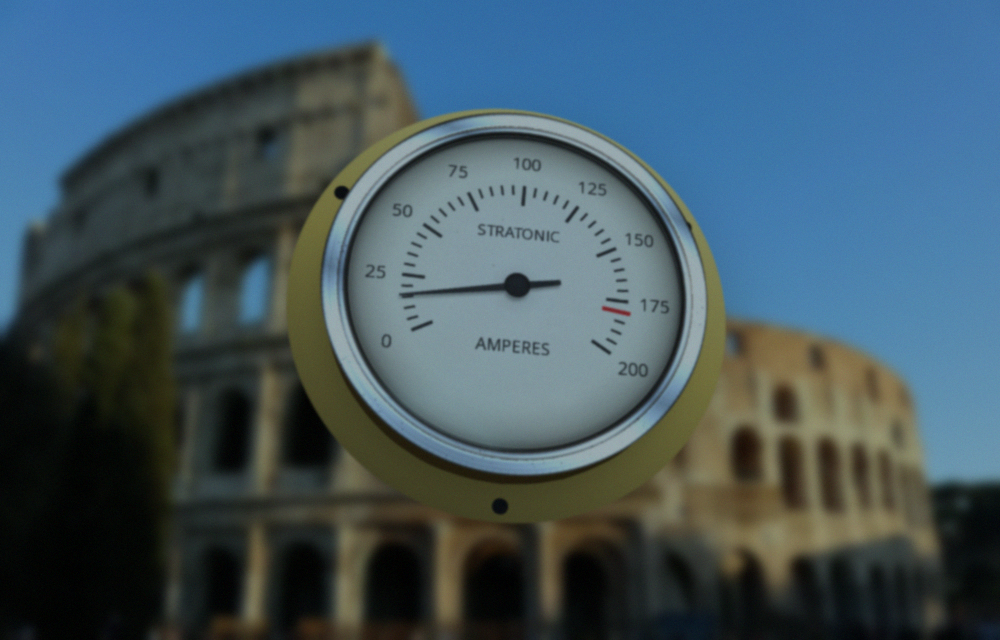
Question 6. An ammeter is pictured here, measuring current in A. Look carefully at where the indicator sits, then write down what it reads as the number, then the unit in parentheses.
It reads 15 (A)
